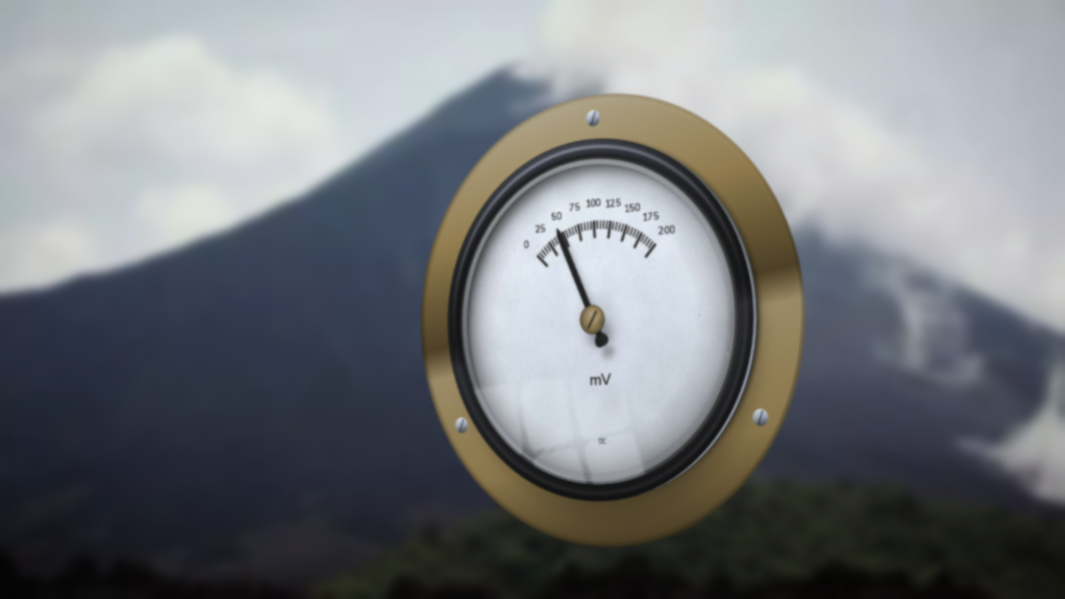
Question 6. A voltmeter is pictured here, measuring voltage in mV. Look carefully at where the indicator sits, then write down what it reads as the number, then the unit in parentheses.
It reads 50 (mV)
